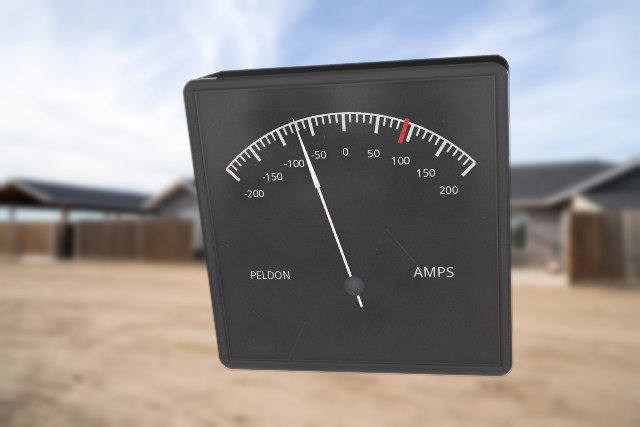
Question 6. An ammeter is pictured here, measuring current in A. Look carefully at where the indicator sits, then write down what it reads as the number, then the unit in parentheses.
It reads -70 (A)
